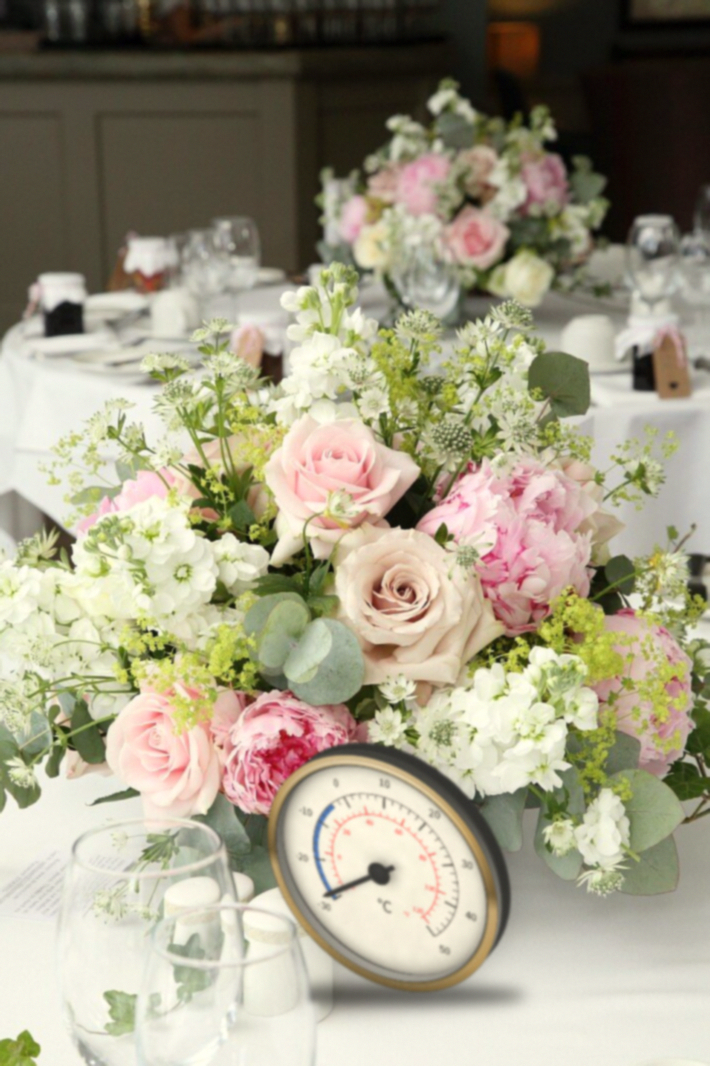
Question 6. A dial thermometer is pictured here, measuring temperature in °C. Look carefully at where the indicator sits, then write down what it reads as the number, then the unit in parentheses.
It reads -28 (°C)
